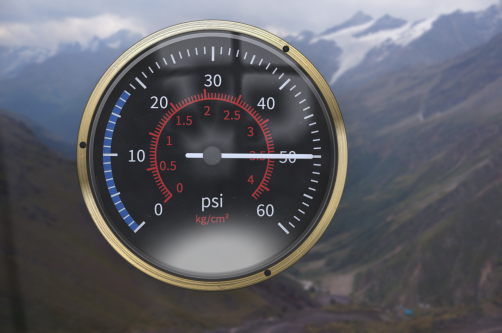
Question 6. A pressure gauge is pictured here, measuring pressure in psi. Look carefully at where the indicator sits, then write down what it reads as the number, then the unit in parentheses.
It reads 50 (psi)
